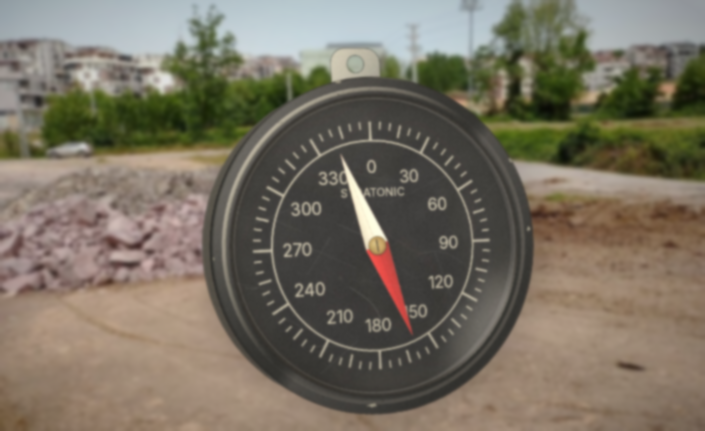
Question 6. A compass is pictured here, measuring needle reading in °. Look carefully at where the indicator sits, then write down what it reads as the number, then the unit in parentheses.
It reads 160 (°)
